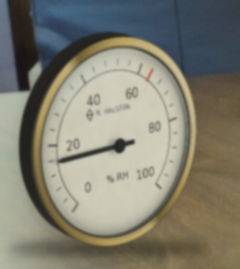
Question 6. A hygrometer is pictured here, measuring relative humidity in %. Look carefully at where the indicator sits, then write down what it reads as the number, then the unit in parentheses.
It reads 16 (%)
